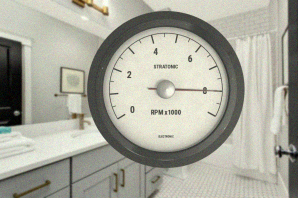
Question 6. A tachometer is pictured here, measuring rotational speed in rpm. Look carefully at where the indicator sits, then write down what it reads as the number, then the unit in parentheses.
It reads 8000 (rpm)
